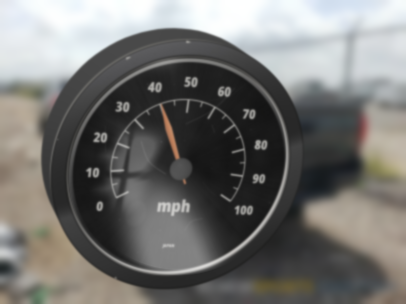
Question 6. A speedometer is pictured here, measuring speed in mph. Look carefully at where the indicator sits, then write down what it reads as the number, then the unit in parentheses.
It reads 40 (mph)
